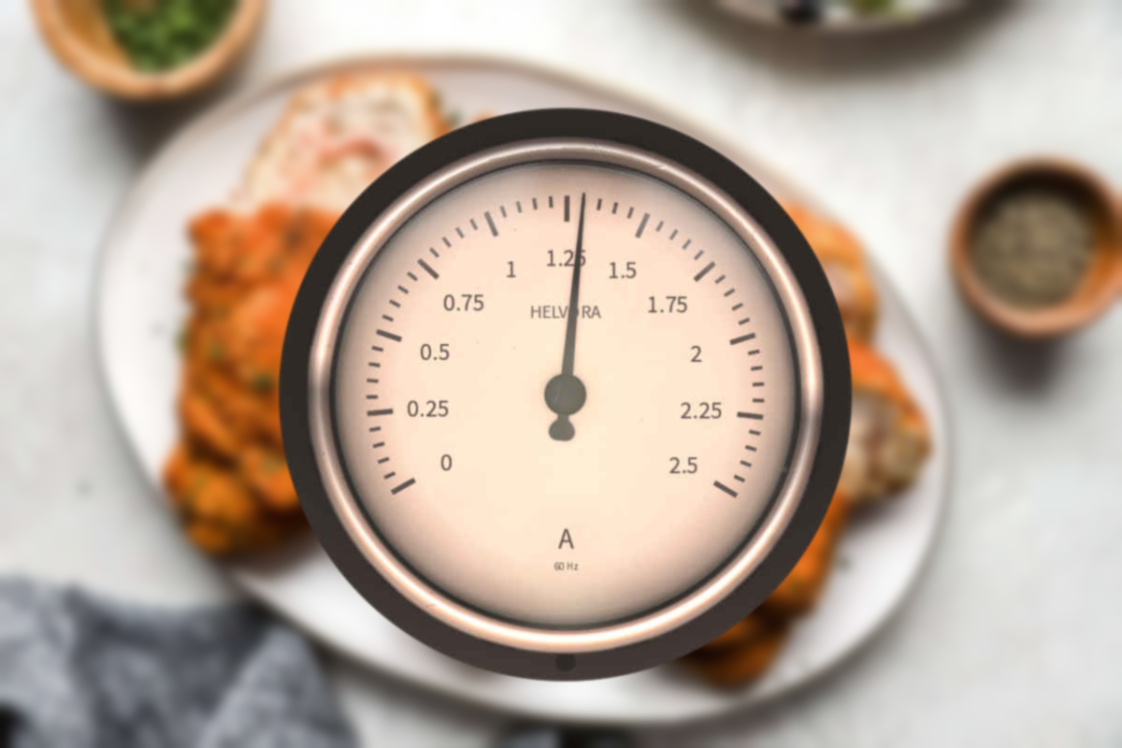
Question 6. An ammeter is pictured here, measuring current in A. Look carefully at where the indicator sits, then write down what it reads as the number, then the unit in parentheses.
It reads 1.3 (A)
